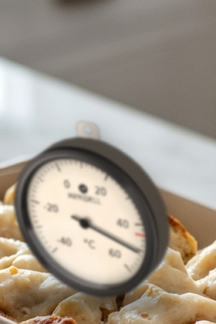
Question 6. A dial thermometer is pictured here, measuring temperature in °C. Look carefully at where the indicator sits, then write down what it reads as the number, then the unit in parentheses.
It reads 50 (°C)
